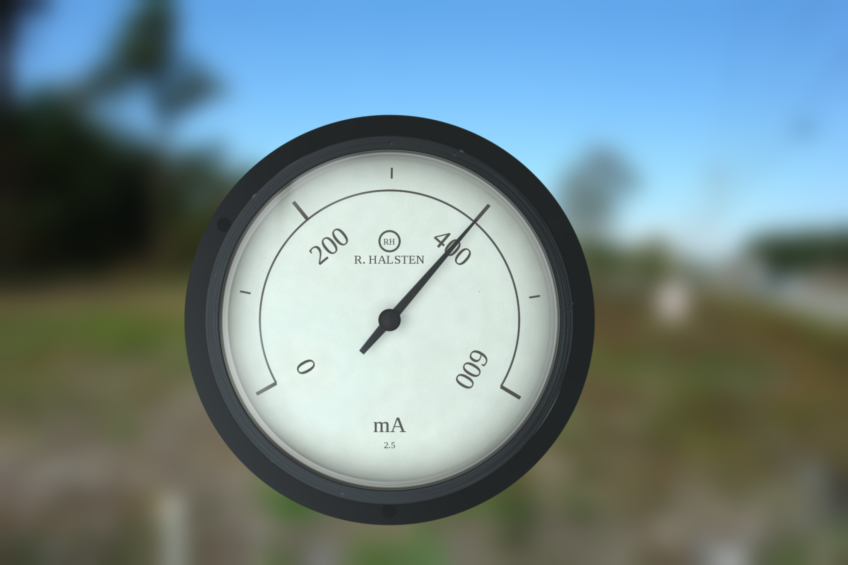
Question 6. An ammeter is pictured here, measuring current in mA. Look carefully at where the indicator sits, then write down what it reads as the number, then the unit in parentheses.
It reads 400 (mA)
